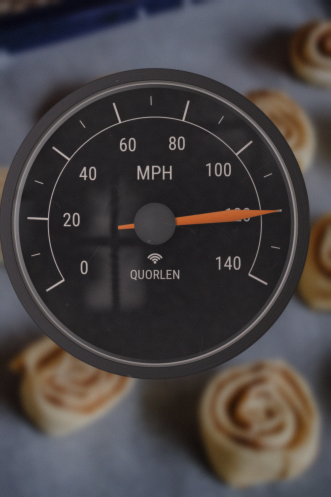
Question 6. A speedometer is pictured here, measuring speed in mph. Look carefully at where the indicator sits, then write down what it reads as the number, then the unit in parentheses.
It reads 120 (mph)
